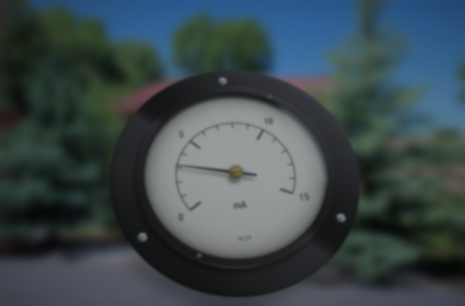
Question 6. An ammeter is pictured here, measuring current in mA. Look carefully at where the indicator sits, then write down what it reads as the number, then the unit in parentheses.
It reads 3 (mA)
